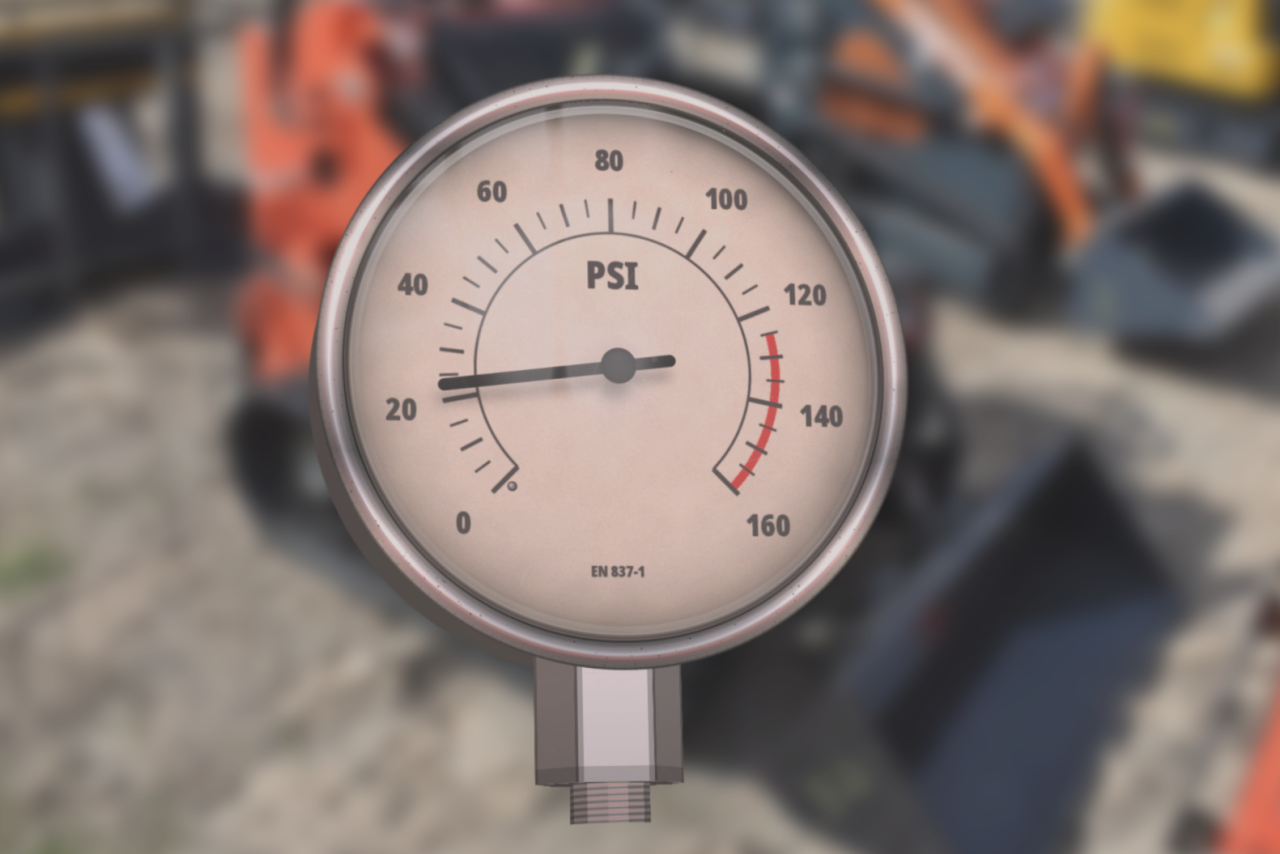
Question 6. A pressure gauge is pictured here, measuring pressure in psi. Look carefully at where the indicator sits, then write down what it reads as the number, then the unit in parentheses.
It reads 22.5 (psi)
